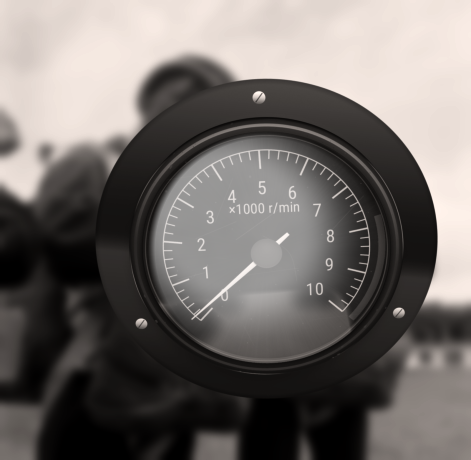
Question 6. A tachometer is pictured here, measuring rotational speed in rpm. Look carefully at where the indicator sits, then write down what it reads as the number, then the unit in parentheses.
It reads 200 (rpm)
